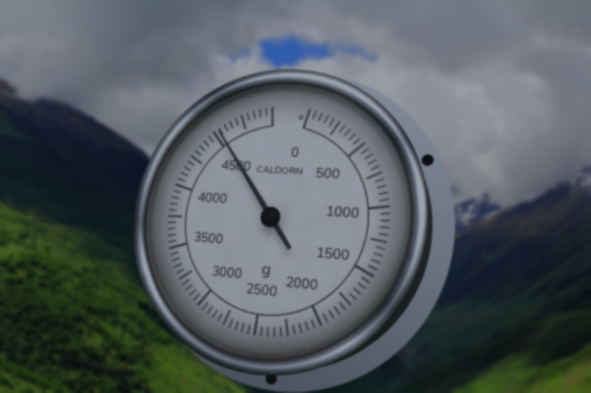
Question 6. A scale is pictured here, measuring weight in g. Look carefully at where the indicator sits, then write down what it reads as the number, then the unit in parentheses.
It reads 4550 (g)
